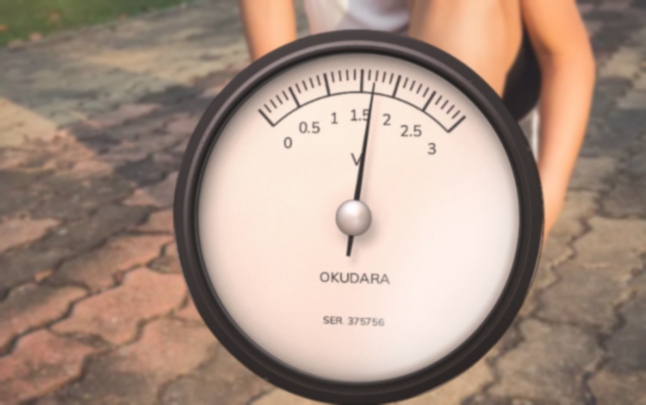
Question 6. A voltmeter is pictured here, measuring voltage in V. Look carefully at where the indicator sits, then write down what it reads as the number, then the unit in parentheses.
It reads 1.7 (V)
